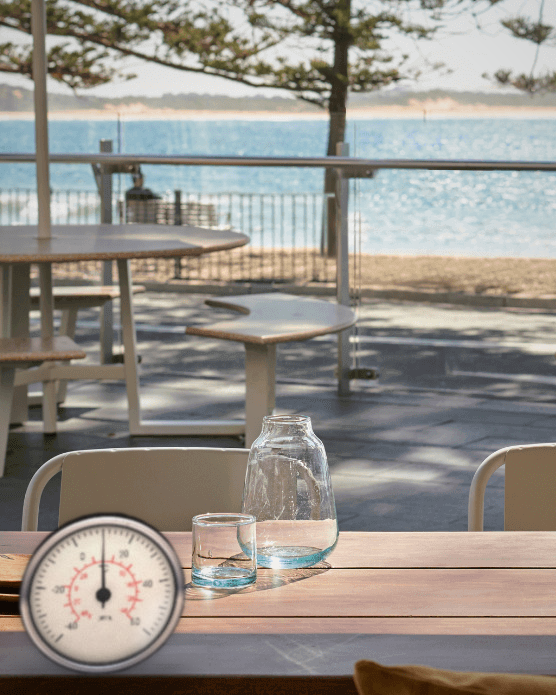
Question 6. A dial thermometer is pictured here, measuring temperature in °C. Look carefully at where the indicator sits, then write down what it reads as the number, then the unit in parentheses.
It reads 10 (°C)
